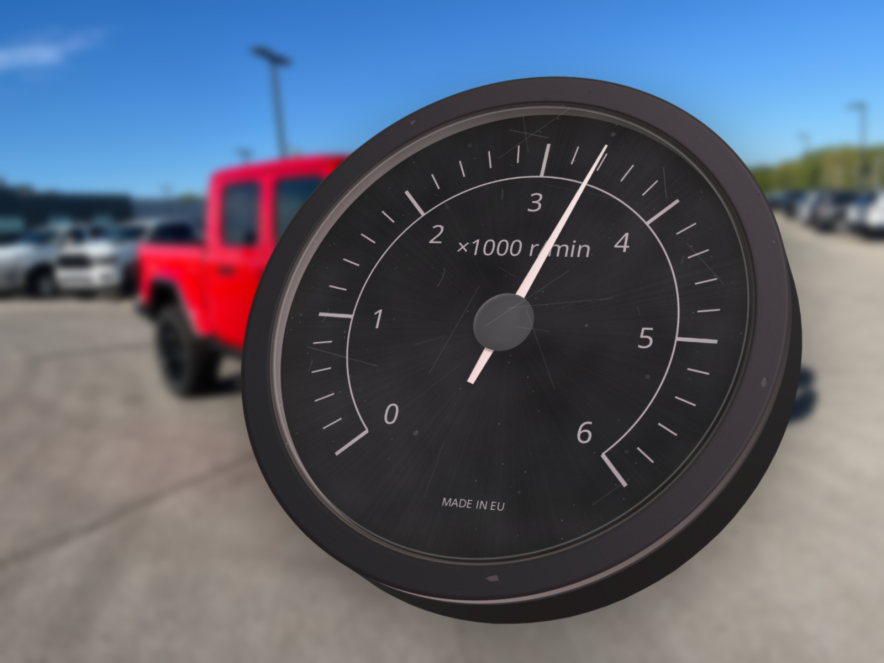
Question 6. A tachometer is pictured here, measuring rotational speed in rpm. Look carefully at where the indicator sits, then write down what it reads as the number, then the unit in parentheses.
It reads 3400 (rpm)
